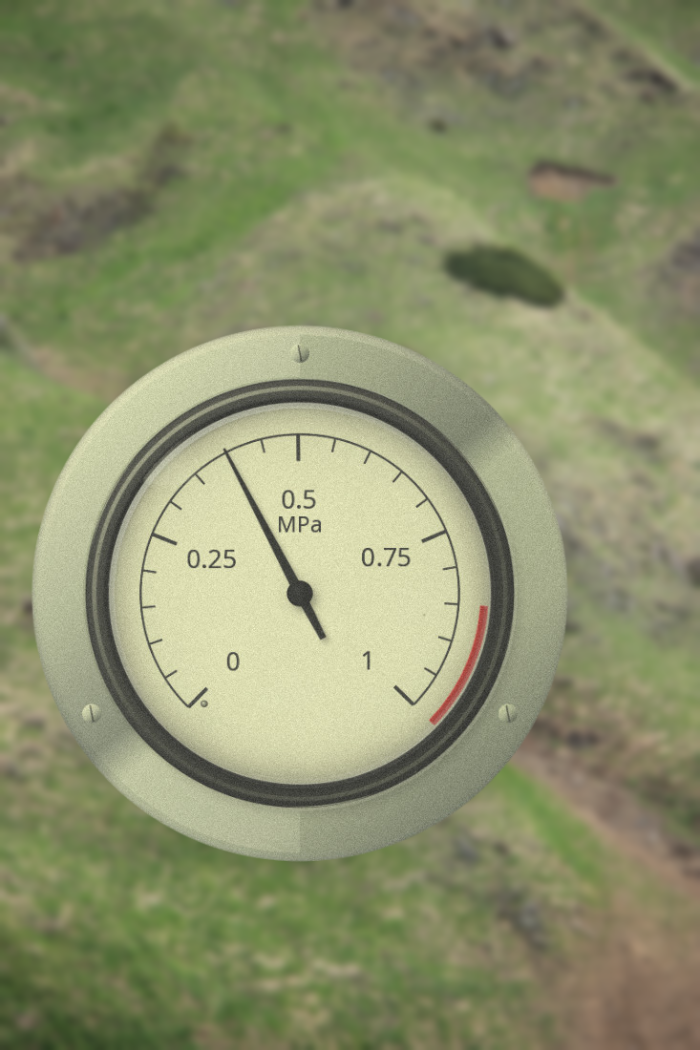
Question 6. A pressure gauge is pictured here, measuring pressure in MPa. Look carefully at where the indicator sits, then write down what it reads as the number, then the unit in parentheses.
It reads 0.4 (MPa)
